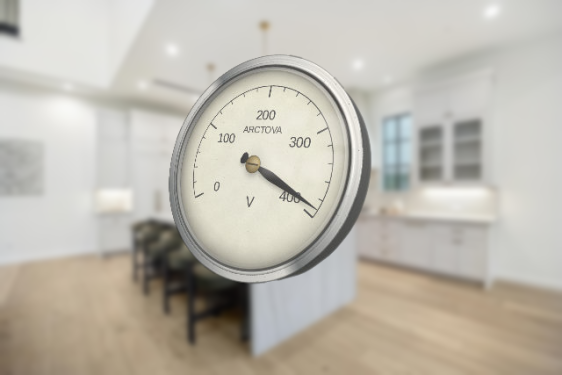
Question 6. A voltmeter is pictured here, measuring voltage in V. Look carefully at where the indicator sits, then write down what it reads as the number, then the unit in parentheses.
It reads 390 (V)
